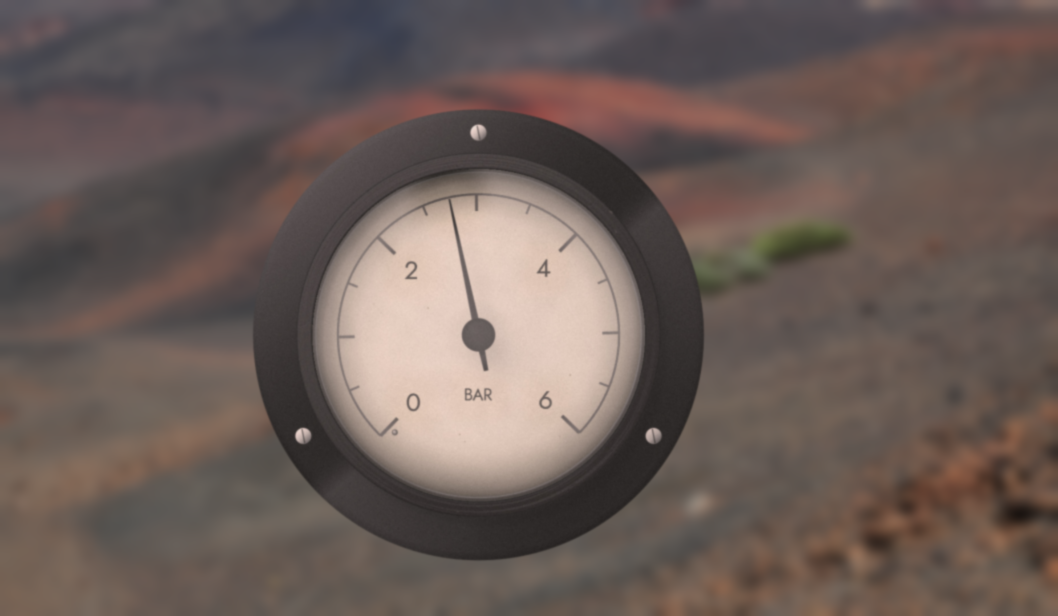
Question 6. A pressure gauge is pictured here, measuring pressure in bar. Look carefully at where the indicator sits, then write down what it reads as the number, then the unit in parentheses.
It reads 2.75 (bar)
